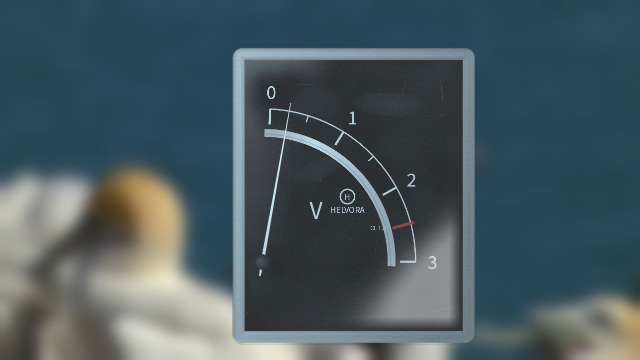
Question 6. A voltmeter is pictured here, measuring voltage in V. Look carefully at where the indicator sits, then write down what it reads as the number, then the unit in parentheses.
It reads 0.25 (V)
